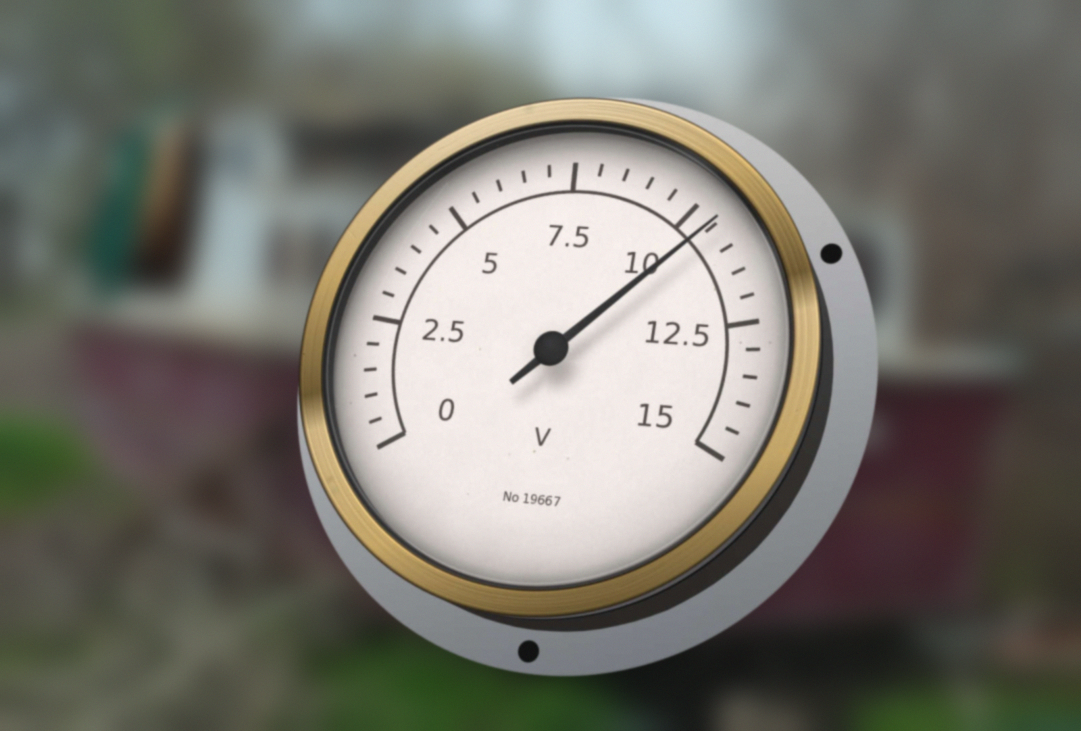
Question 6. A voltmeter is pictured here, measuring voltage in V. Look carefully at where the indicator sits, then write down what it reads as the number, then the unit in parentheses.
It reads 10.5 (V)
